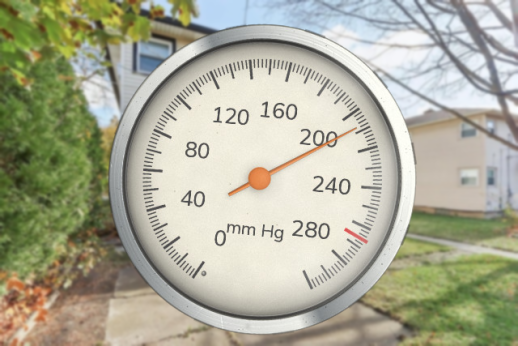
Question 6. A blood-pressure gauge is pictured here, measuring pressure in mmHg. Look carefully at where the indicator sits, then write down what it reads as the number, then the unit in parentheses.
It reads 208 (mmHg)
